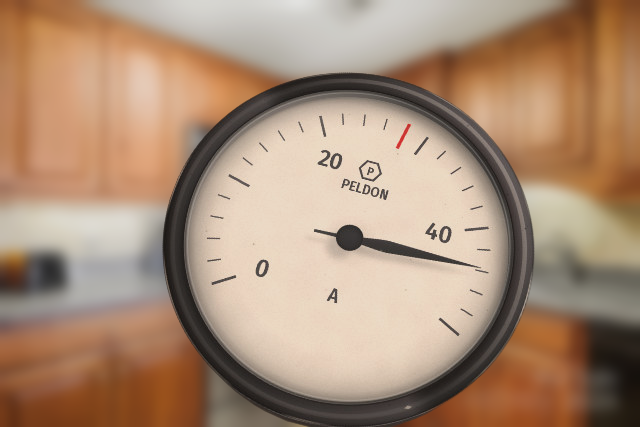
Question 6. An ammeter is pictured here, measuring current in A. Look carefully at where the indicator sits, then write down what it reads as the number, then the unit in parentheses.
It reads 44 (A)
